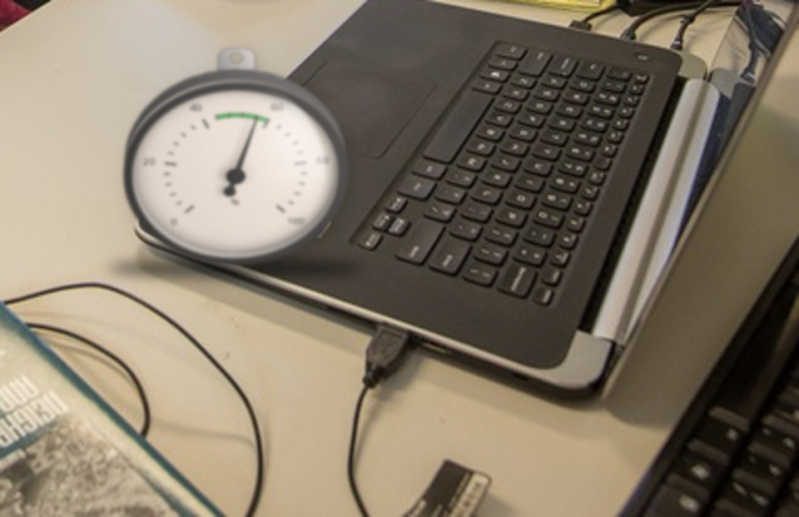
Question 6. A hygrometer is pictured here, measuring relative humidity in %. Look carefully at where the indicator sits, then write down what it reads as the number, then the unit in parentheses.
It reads 56 (%)
